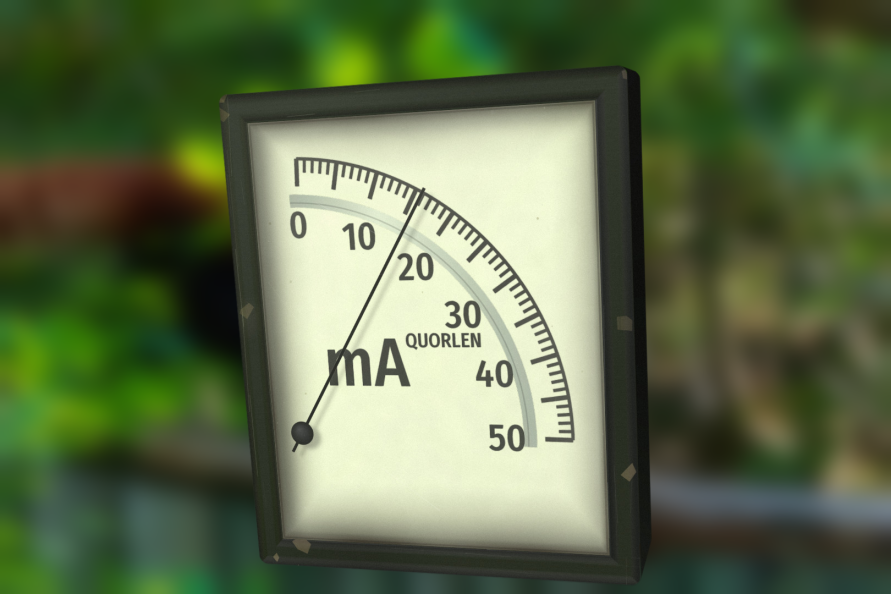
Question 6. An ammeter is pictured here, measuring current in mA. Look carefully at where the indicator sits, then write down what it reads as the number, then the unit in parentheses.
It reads 16 (mA)
